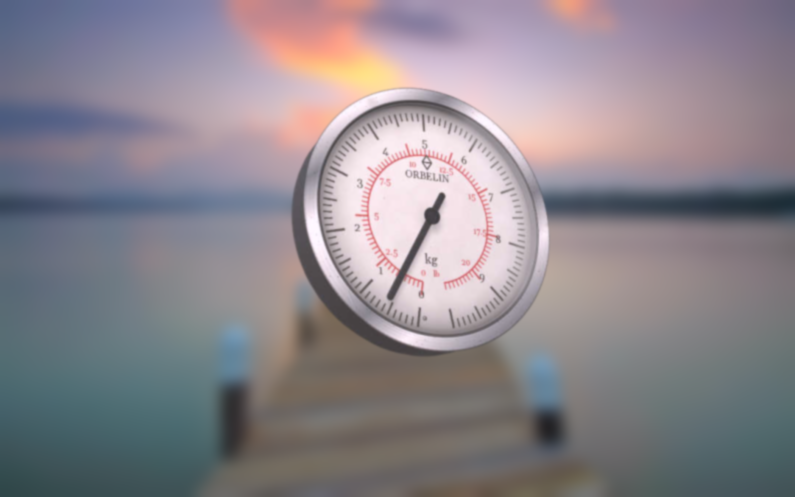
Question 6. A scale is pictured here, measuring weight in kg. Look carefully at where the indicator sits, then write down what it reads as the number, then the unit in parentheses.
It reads 0.6 (kg)
